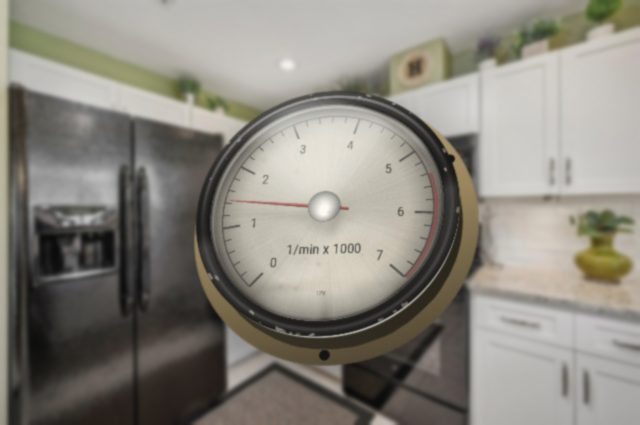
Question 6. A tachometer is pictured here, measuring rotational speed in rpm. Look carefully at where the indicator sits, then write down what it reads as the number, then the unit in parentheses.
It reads 1400 (rpm)
